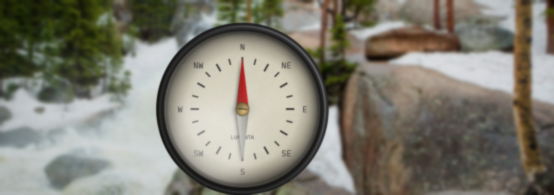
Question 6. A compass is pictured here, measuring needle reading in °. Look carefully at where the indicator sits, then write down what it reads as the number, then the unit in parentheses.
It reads 0 (°)
